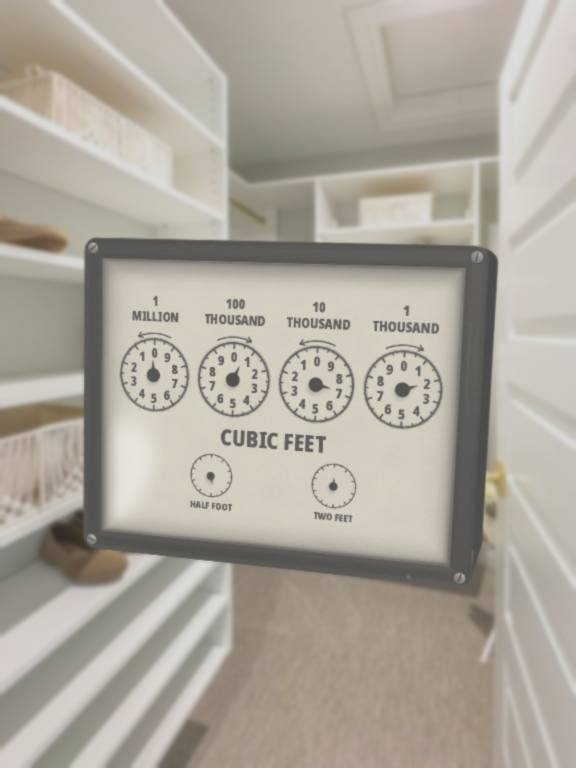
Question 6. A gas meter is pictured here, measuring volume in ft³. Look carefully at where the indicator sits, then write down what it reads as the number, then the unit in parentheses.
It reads 7200 (ft³)
